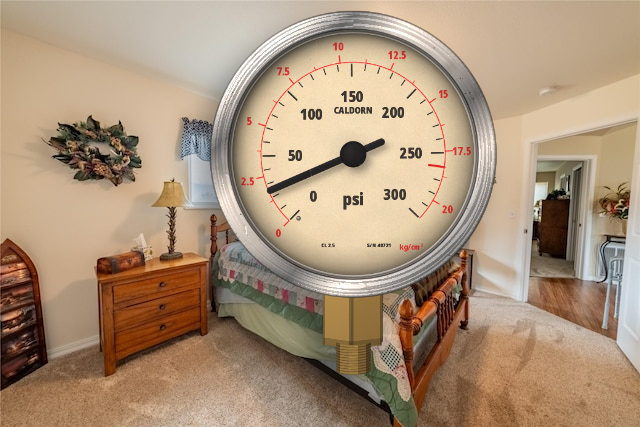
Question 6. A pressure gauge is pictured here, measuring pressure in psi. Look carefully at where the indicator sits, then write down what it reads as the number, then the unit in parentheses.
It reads 25 (psi)
